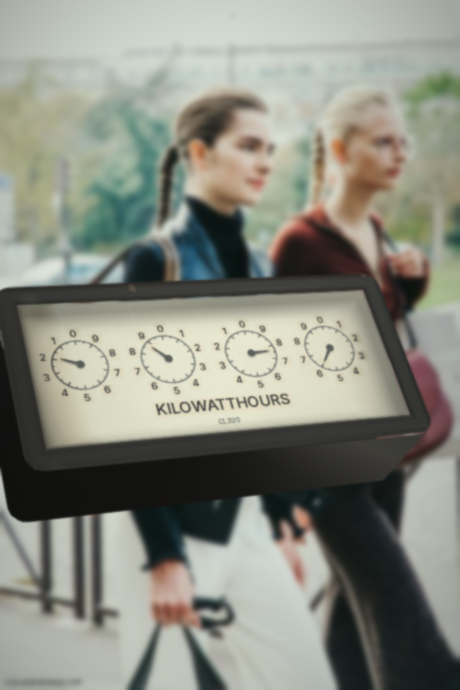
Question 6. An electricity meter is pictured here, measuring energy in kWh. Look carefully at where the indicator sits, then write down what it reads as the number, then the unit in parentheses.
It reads 1876 (kWh)
